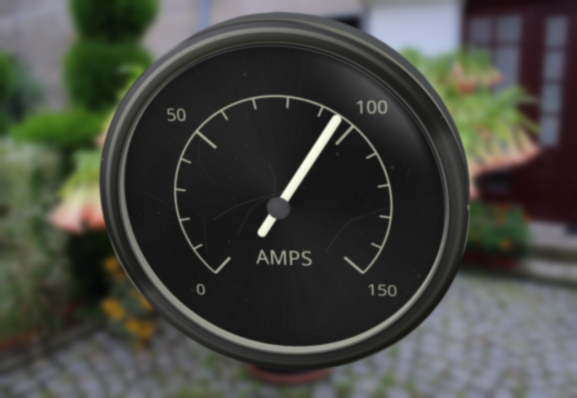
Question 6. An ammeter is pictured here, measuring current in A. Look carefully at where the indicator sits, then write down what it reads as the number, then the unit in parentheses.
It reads 95 (A)
